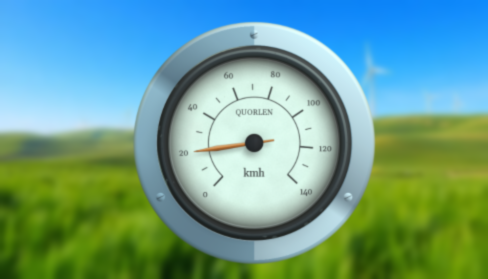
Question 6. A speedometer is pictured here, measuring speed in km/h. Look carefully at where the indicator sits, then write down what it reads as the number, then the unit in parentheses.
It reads 20 (km/h)
